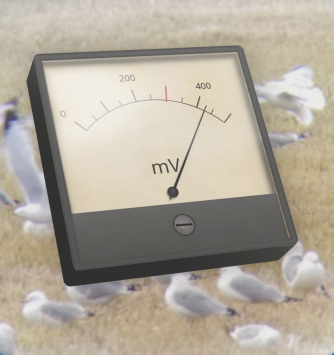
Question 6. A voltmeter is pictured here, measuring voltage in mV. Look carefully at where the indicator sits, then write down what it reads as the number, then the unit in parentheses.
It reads 425 (mV)
